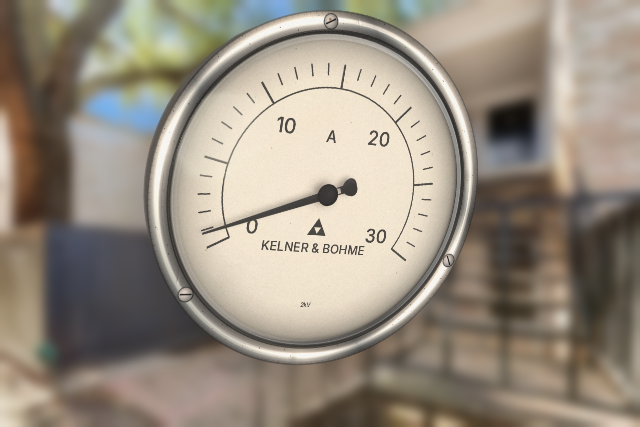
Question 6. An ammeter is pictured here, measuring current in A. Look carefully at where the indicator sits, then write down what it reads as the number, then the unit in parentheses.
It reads 1 (A)
